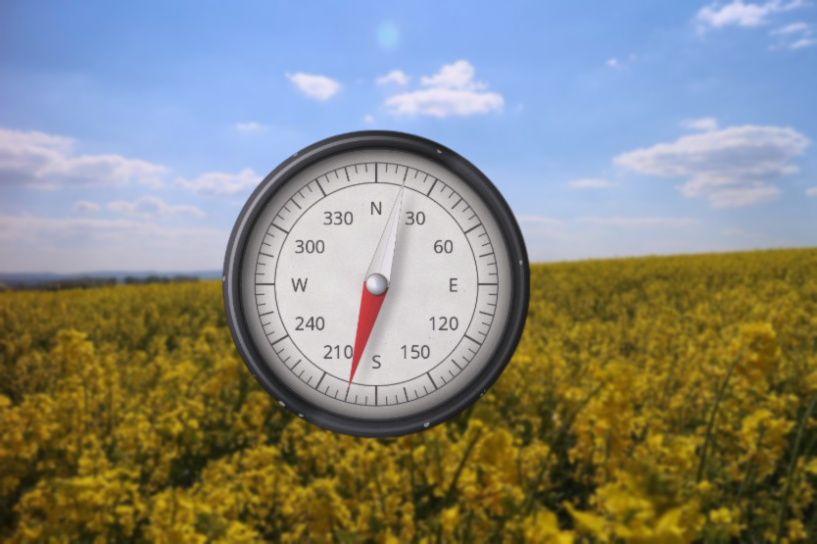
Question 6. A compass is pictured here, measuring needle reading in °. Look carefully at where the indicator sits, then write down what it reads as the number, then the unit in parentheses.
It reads 195 (°)
